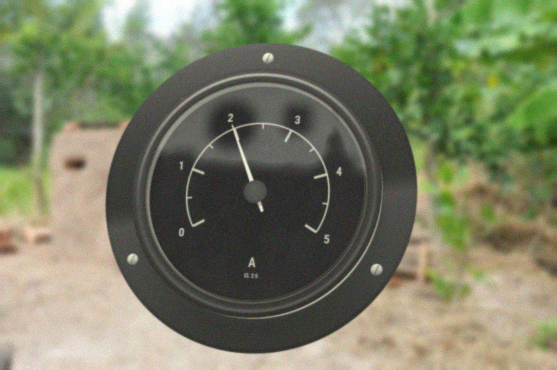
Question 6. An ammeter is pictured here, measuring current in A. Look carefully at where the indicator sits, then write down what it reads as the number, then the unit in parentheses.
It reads 2 (A)
